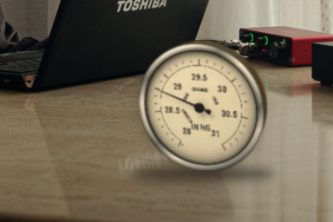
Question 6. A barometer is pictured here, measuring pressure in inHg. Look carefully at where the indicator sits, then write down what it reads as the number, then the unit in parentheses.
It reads 28.8 (inHg)
